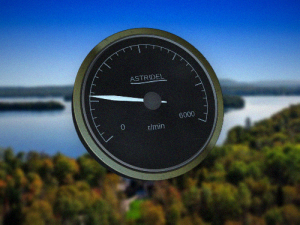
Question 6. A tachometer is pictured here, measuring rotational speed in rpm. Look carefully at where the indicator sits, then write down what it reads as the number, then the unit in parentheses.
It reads 1100 (rpm)
